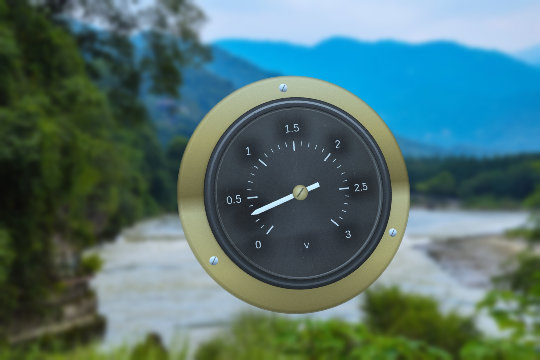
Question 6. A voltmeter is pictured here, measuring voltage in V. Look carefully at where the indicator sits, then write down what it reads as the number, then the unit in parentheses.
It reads 0.3 (V)
